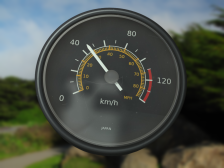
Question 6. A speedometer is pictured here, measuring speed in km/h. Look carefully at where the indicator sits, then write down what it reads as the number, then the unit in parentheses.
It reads 45 (km/h)
